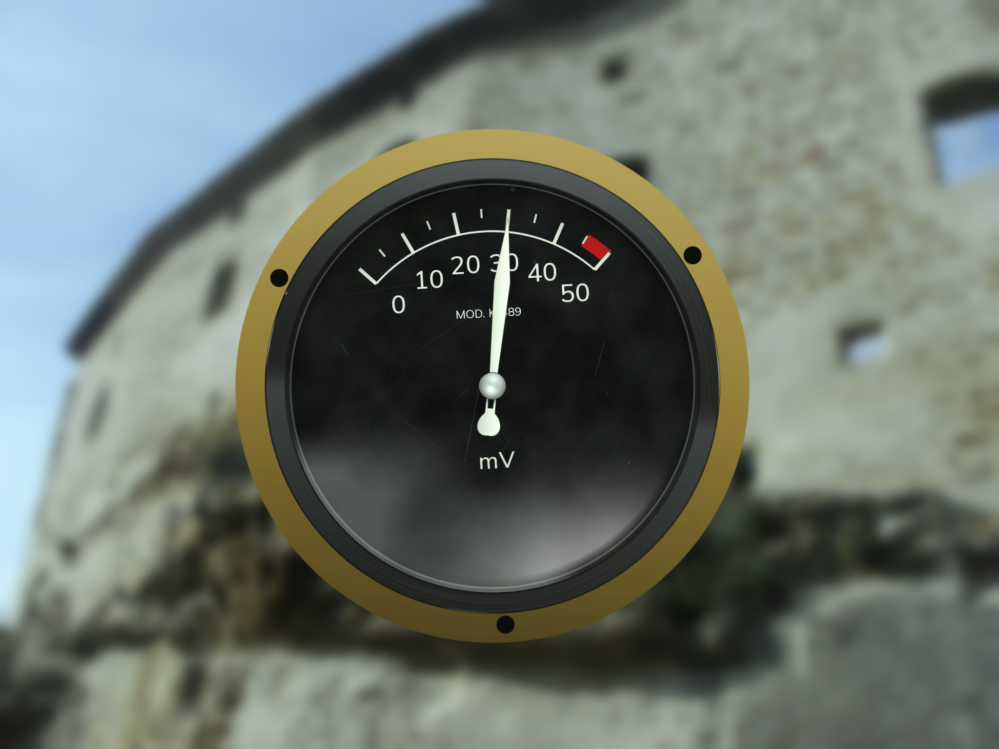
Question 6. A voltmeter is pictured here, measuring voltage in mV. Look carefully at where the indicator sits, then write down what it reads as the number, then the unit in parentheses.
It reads 30 (mV)
